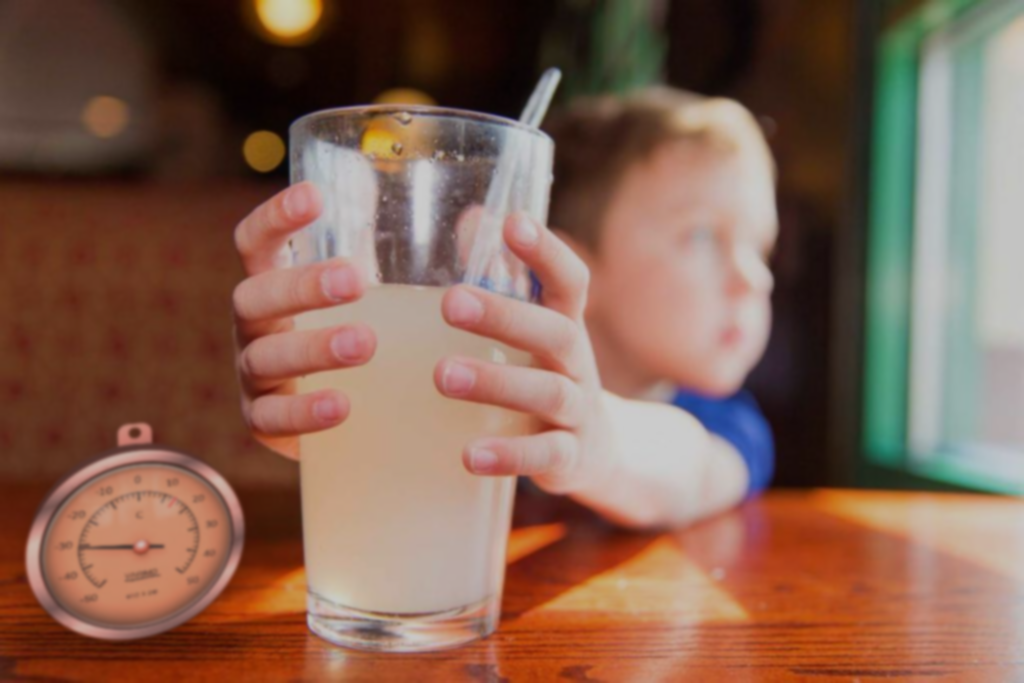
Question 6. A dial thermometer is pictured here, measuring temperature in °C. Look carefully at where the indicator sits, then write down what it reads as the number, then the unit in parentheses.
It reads -30 (°C)
